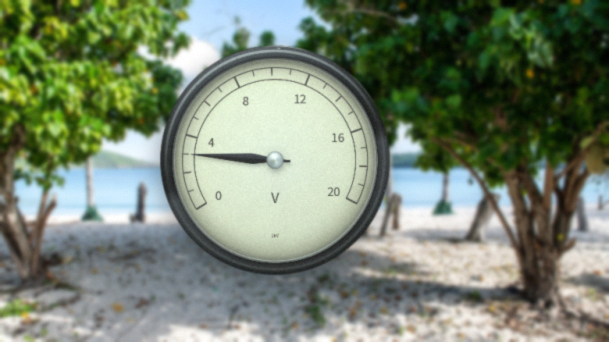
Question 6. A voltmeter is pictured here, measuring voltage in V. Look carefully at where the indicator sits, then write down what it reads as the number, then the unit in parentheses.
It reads 3 (V)
